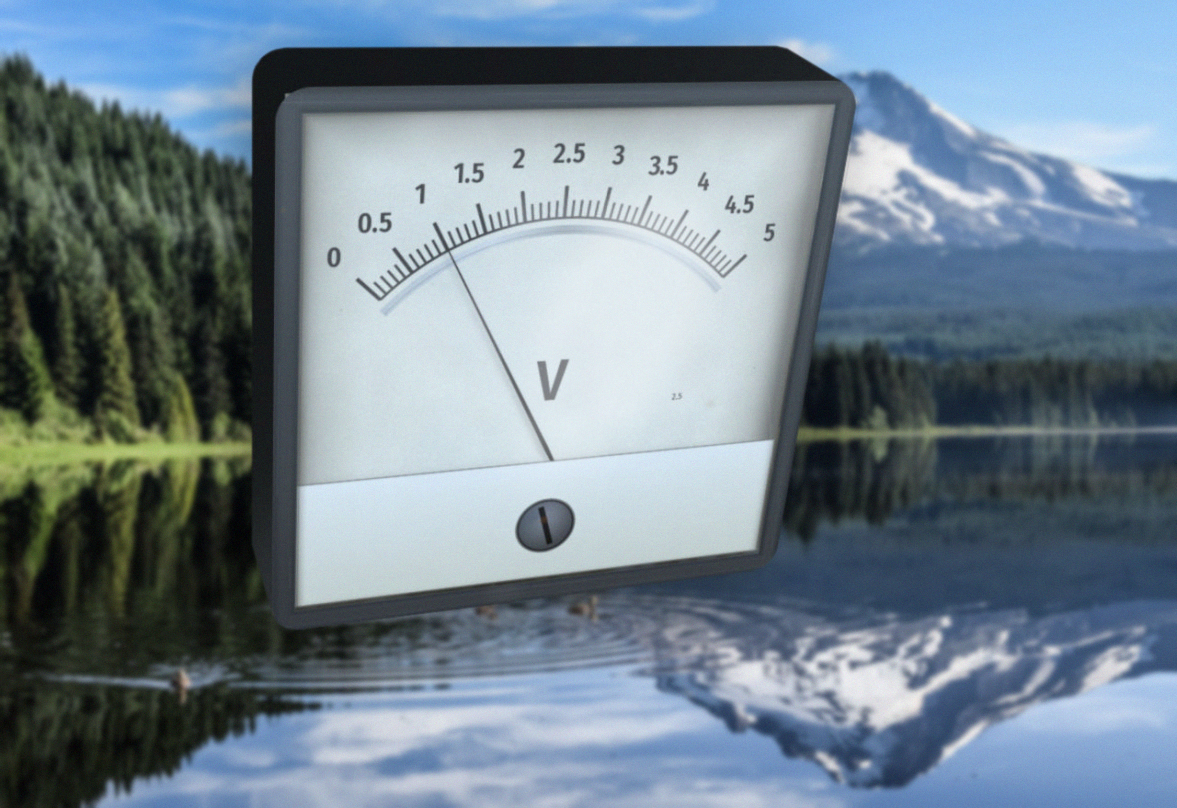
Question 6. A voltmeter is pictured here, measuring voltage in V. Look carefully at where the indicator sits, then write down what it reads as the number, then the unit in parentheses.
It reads 1 (V)
